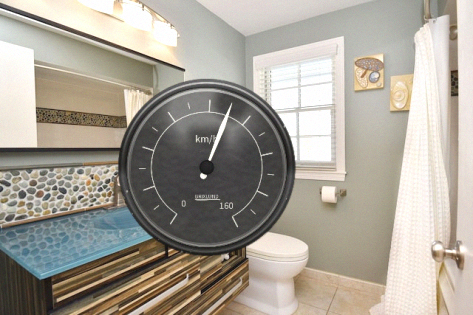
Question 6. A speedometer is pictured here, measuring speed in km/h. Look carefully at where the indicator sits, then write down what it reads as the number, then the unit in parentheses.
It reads 90 (km/h)
